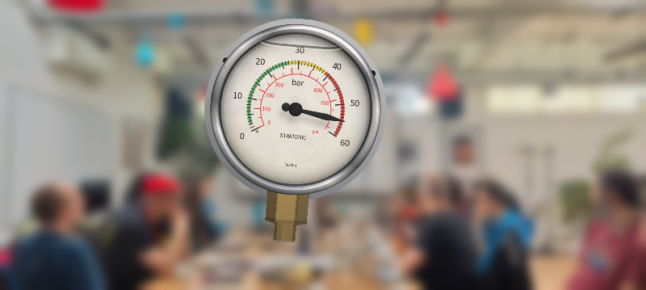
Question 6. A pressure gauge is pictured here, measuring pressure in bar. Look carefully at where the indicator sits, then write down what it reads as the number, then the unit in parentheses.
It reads 55 (bar)
